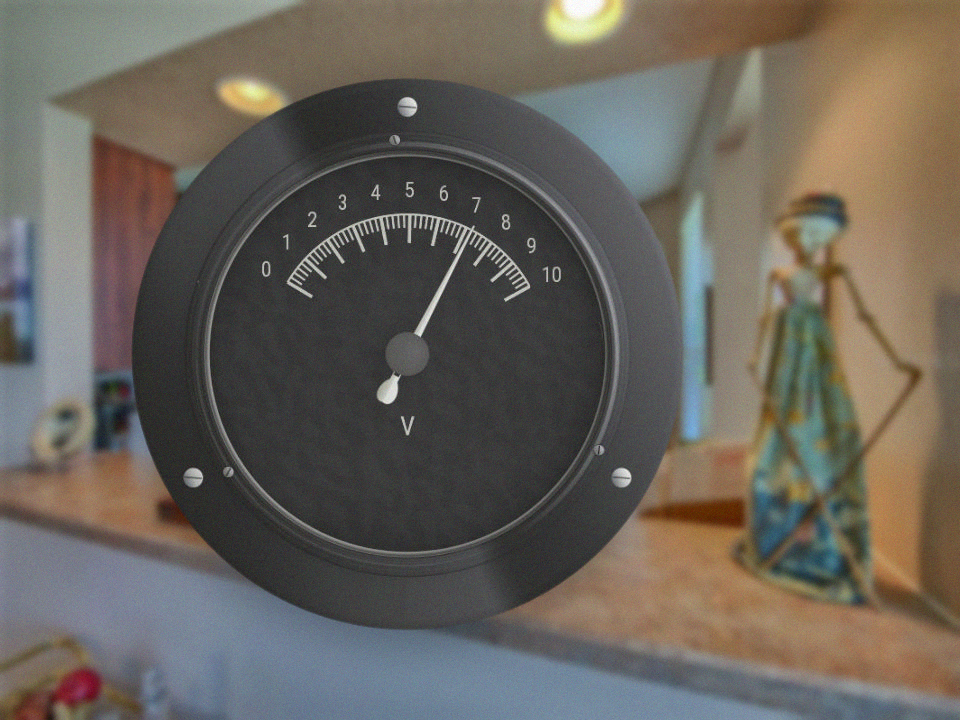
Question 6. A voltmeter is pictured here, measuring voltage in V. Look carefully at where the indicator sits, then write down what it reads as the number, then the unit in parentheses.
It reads 7.2 (V)
